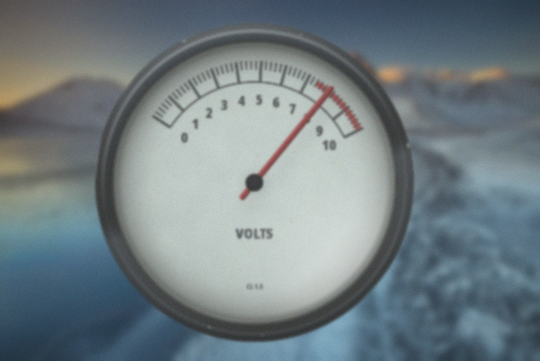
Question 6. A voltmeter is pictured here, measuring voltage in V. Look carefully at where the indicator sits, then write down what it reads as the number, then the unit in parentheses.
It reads 8 (V)
